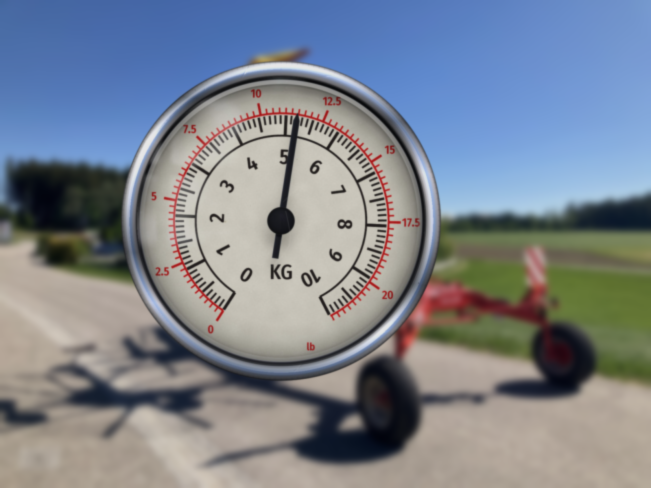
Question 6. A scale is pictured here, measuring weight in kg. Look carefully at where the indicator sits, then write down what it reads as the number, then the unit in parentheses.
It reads 5.2 (kg)
